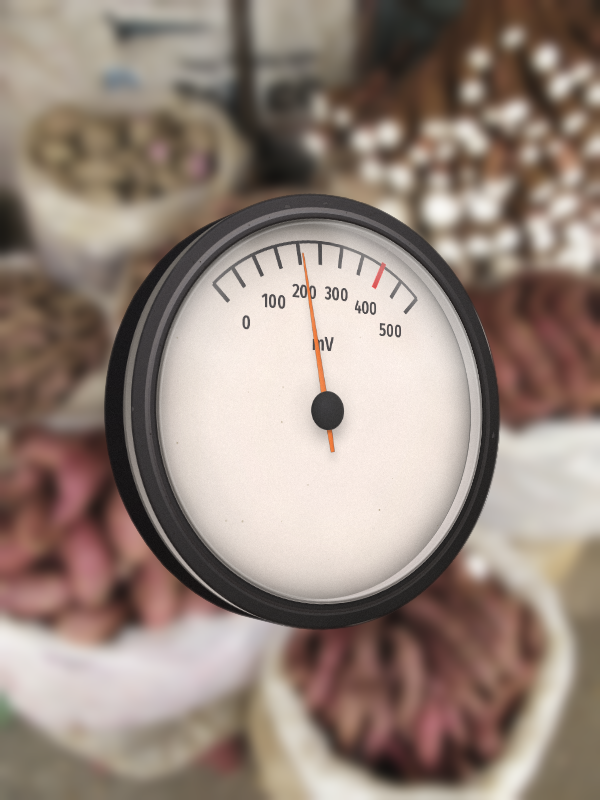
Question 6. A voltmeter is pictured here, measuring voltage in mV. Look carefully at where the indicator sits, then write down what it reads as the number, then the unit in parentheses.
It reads 200 (mV)
